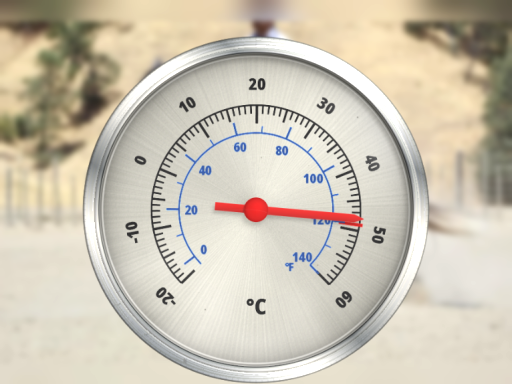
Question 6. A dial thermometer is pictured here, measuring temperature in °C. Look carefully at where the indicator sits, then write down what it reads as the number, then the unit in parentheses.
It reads 48 (°C)
